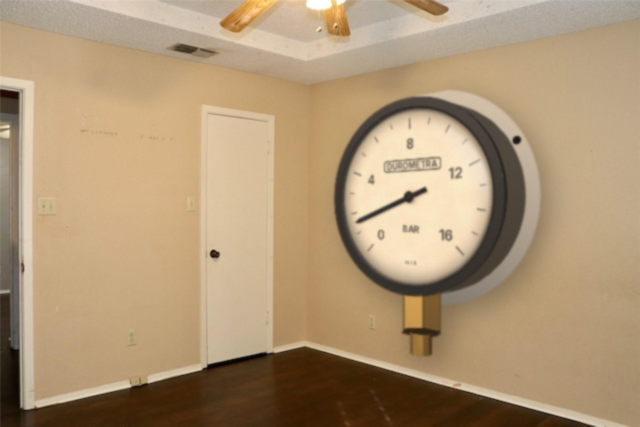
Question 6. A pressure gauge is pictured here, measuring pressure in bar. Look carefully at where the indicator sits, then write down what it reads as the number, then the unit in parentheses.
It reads 1.5 (bar)
